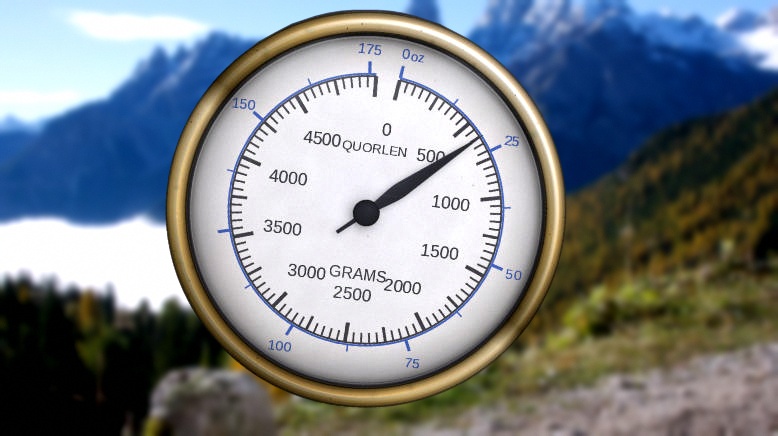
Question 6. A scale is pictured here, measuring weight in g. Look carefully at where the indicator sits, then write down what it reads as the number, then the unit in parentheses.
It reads 600 (g)
